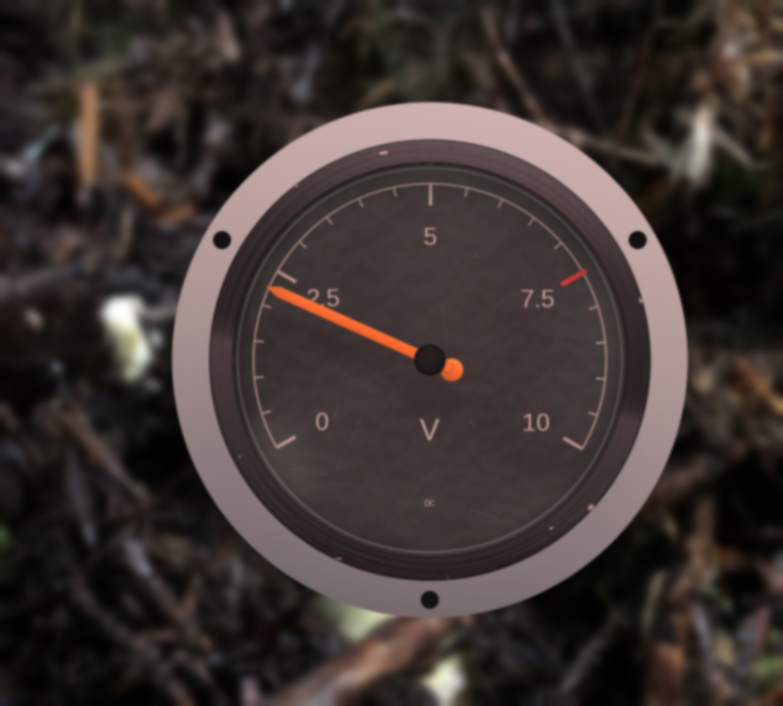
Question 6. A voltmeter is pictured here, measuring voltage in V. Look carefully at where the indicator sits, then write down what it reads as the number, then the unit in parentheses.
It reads 2.25 (V)
